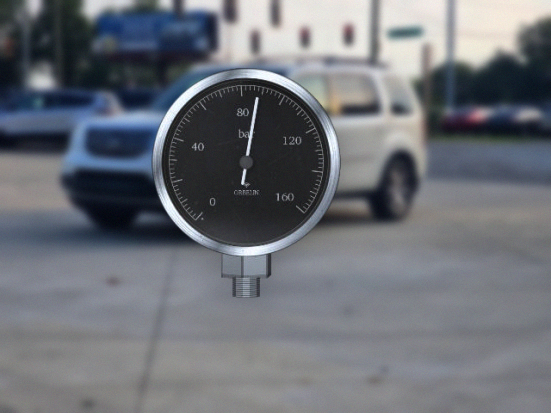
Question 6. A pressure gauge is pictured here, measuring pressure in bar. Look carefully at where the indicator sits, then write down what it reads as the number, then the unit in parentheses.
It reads 88 (bar)
